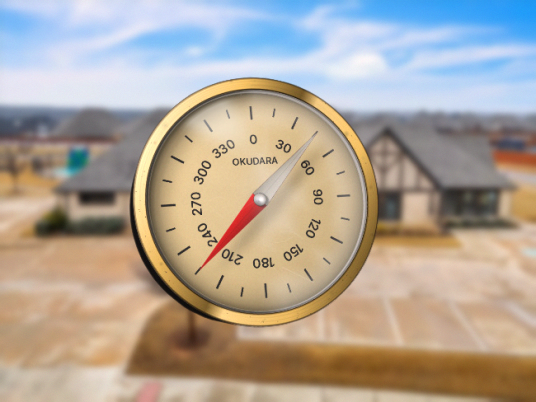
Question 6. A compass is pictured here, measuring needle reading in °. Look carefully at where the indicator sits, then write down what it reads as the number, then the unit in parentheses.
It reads 225 (°)
